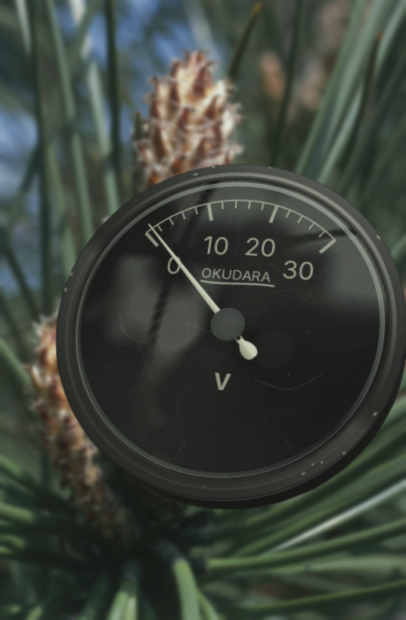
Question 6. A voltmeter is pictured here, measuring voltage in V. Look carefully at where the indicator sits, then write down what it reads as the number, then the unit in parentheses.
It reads 1 (V)
